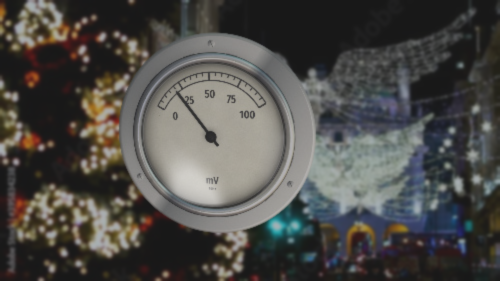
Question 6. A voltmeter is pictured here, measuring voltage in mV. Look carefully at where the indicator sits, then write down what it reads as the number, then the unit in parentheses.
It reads 20 (mV)
